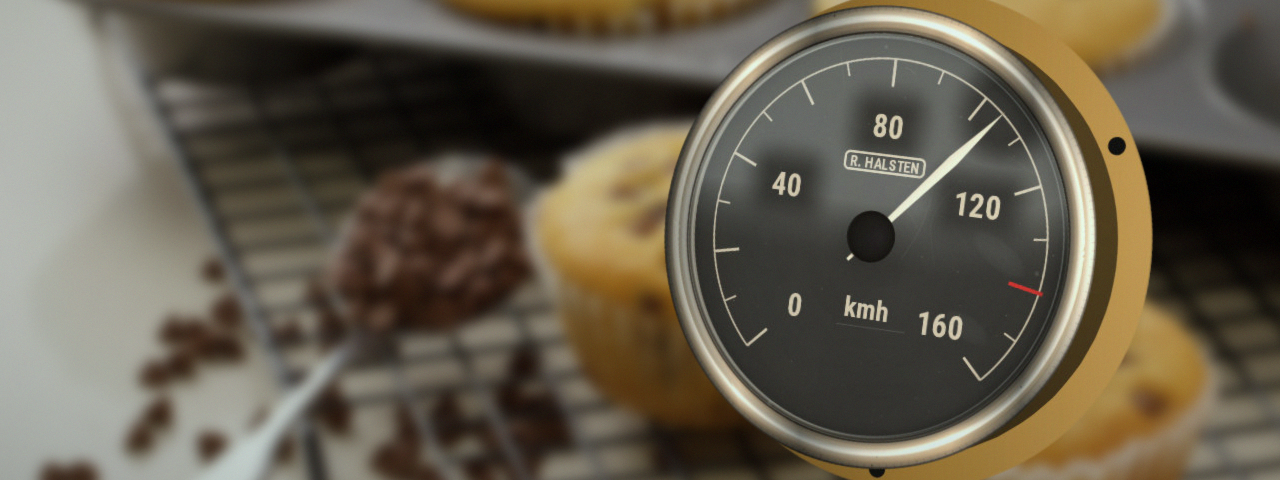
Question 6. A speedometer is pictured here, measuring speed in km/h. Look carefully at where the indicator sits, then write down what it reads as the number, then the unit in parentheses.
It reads 105 (km/h)
